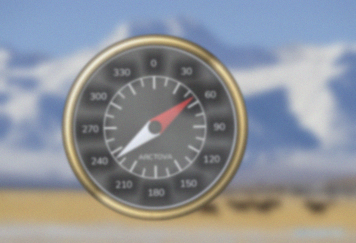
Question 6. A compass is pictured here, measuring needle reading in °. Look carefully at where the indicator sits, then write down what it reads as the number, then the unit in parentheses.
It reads 52.5 (°)
